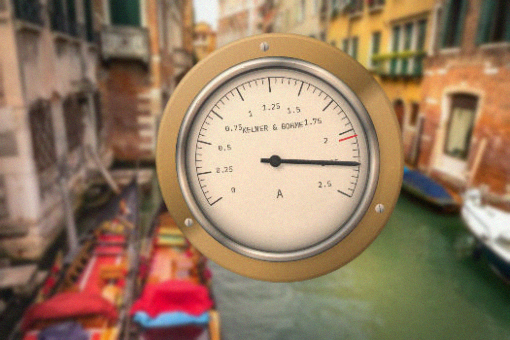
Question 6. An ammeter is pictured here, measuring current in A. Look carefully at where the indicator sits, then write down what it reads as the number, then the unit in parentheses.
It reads 2.25 (A)
